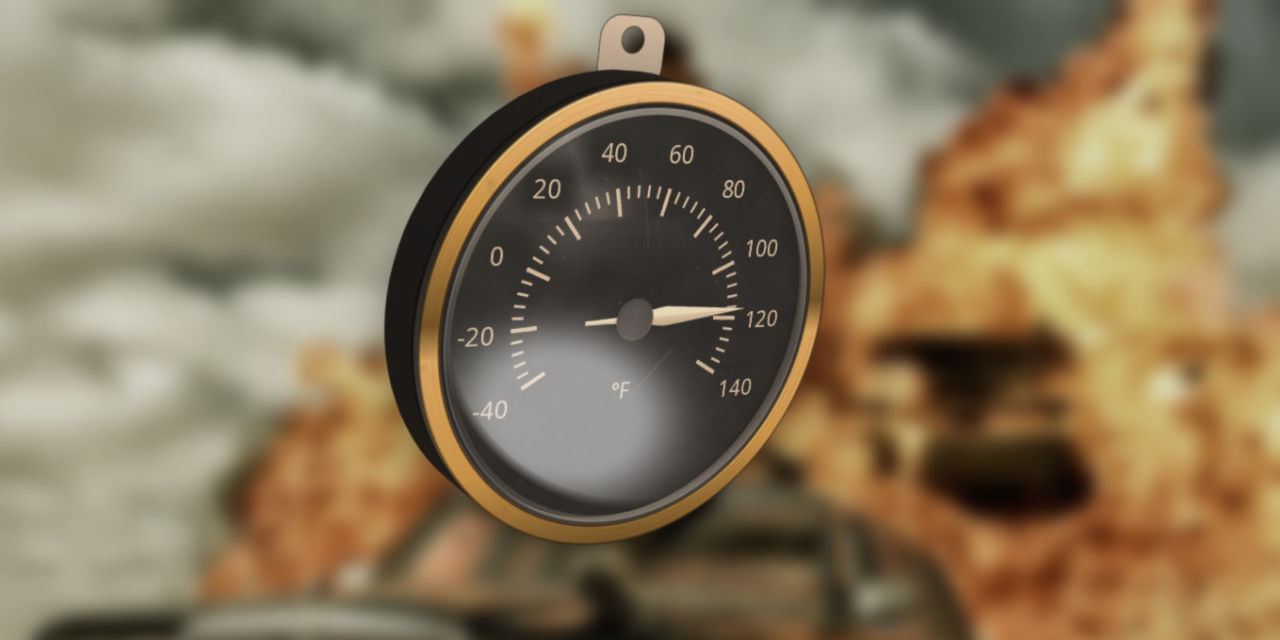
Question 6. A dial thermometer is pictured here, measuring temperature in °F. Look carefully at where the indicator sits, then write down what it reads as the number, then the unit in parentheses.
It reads 116 (°F)
